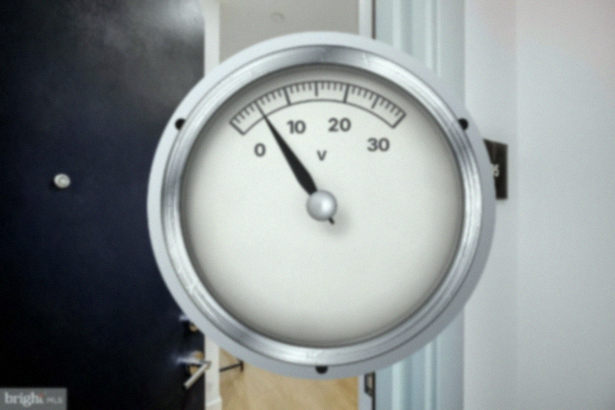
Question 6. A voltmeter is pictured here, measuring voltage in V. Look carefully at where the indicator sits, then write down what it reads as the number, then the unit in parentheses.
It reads 5 (V)
